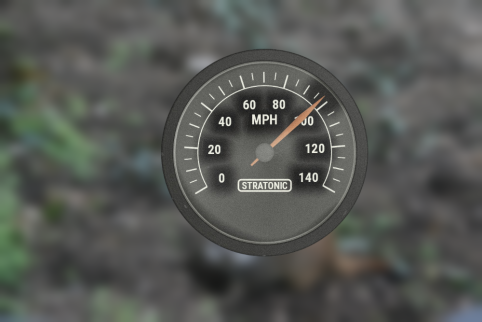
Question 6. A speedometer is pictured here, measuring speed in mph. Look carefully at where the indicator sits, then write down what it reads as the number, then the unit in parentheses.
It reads 97.5 (mph)
